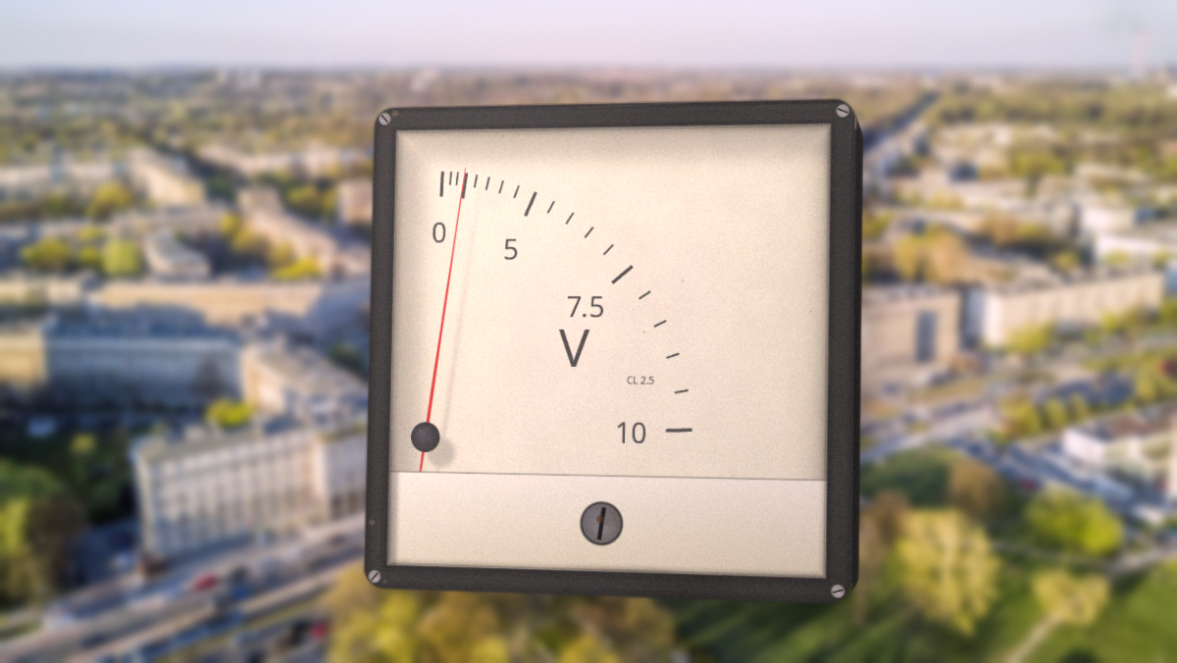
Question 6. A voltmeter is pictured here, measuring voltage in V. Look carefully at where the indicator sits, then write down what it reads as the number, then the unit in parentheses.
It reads 2.5 (V)
